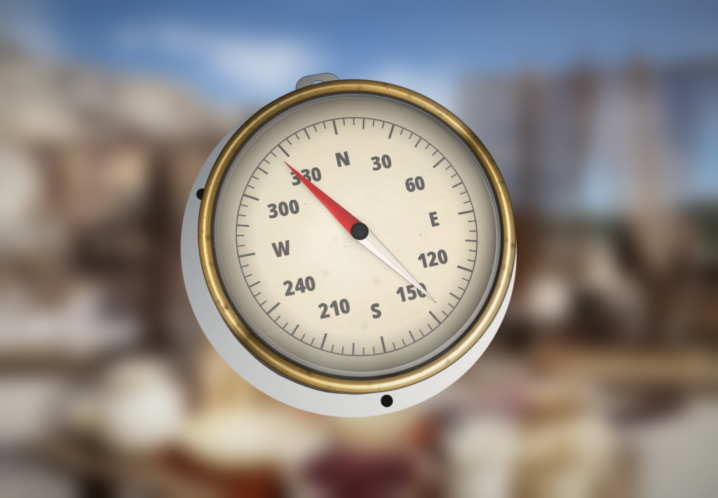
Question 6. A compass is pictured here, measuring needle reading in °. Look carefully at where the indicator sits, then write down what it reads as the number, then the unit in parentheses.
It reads 325 (°)
